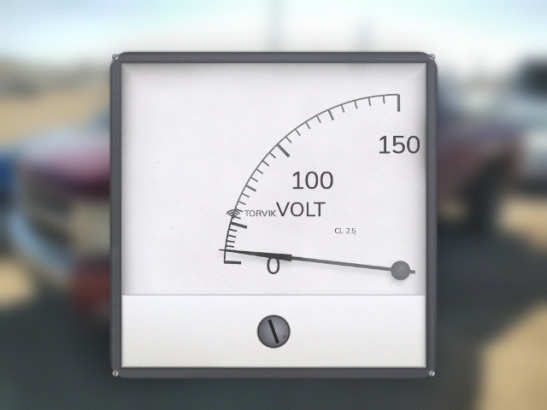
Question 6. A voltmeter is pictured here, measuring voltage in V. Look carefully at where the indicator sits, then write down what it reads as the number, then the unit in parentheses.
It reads 25 (V)
